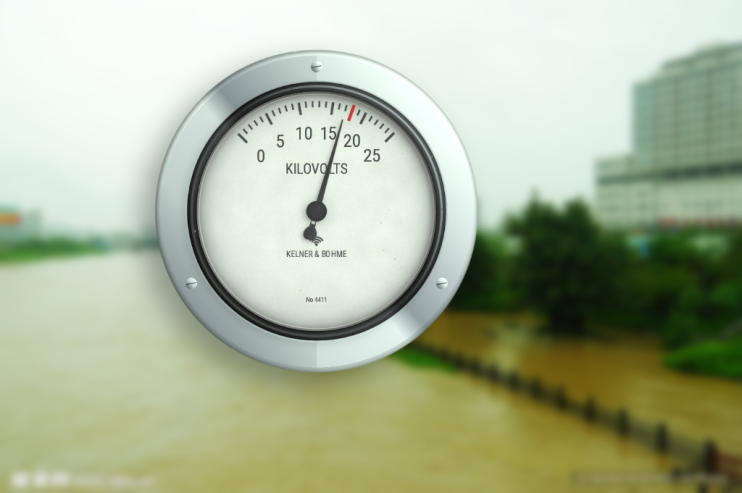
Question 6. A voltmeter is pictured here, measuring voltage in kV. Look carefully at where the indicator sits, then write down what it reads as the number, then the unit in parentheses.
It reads 17 (kV)
